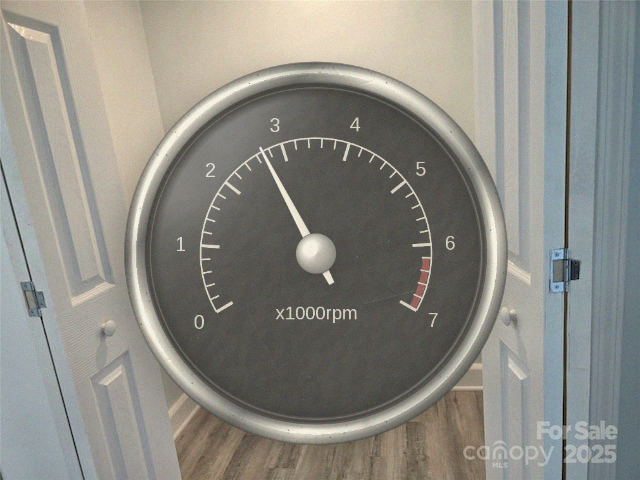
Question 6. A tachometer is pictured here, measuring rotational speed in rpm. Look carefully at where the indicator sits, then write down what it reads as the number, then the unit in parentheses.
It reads 2700 (rpm)
